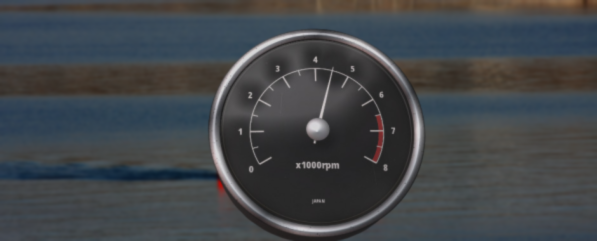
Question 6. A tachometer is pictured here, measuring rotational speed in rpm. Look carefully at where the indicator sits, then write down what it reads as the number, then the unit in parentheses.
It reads 4500 (rpm)
